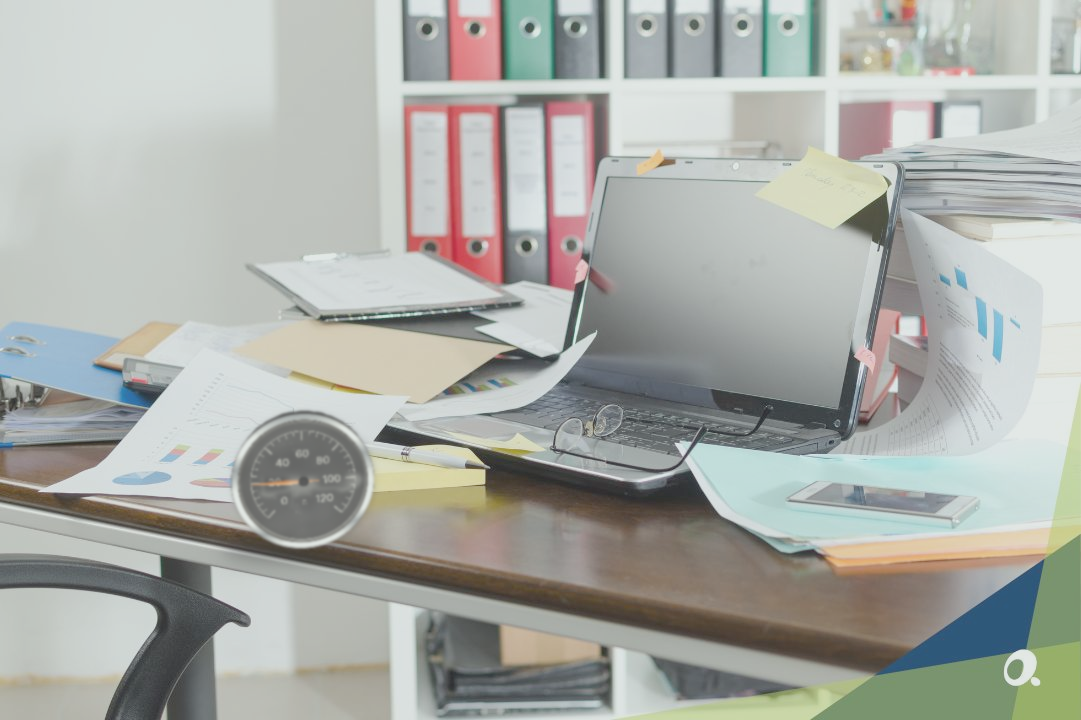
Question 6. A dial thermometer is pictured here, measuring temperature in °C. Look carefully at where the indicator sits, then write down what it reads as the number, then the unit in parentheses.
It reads 20 (°C)
